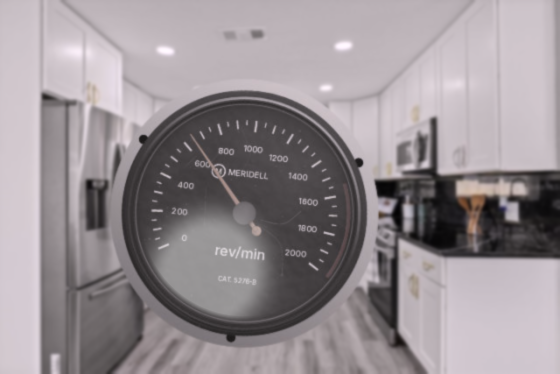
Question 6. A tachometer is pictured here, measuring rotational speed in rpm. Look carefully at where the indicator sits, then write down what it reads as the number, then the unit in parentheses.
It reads 650 (rpm)
